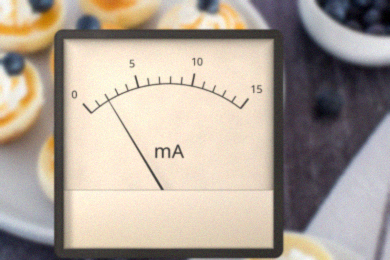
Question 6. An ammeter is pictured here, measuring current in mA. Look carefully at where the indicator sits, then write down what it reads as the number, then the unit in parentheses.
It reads 2 (mA)
